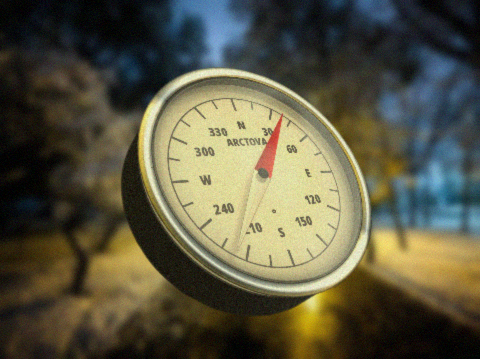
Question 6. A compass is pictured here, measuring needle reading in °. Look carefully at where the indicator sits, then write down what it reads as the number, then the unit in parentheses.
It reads 37.5 (°)
